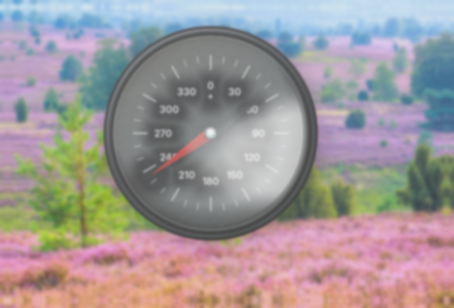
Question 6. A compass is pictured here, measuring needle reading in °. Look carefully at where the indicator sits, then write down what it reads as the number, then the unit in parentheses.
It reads 235 (°)
